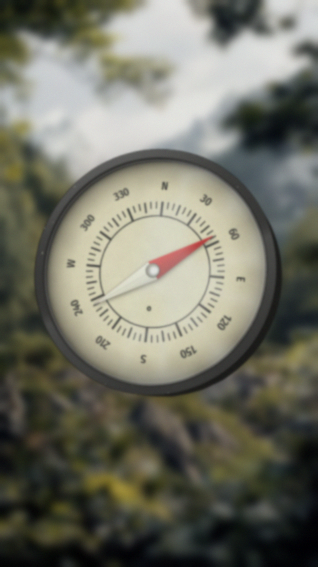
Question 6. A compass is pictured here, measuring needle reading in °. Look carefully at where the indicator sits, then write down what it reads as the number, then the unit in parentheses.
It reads 55 (°)
